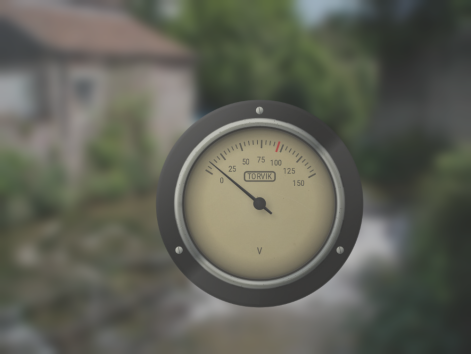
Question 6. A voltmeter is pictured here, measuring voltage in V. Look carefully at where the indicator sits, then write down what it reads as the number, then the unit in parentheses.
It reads 10 (V)
